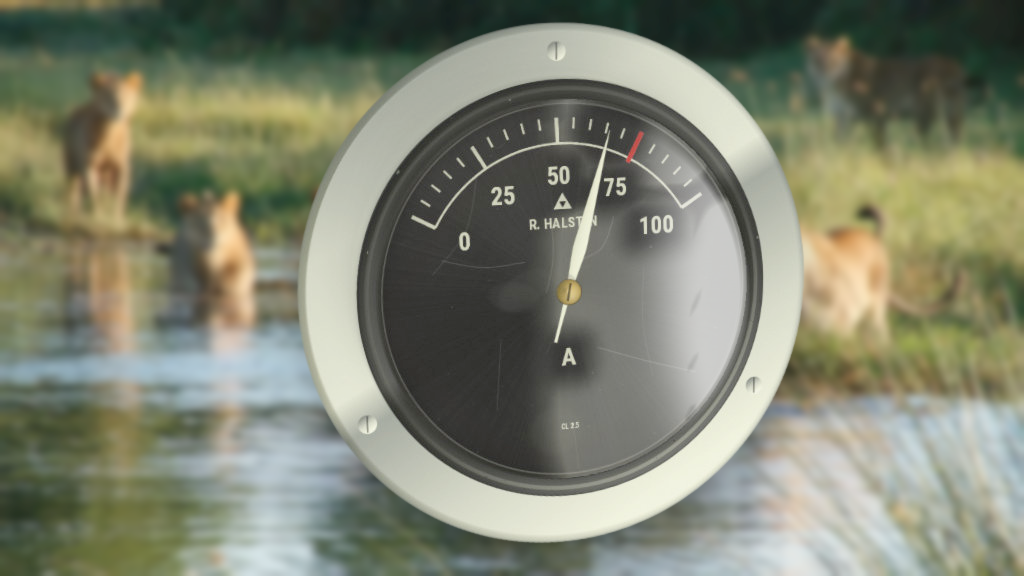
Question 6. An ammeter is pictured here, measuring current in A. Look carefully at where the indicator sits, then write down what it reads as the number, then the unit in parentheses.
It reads 65 (A)
